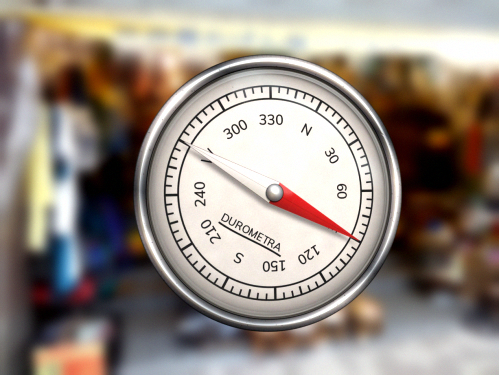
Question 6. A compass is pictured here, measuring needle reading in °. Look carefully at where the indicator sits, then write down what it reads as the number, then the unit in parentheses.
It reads 90 (°)
